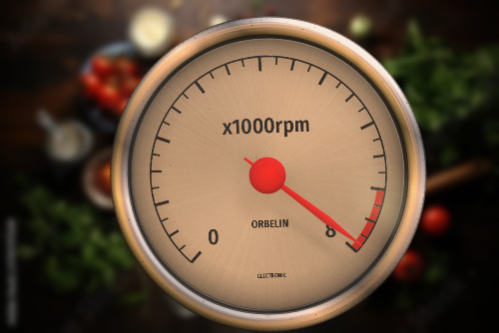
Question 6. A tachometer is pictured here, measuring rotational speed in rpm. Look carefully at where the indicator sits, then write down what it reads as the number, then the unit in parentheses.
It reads 7875 (rpm)
